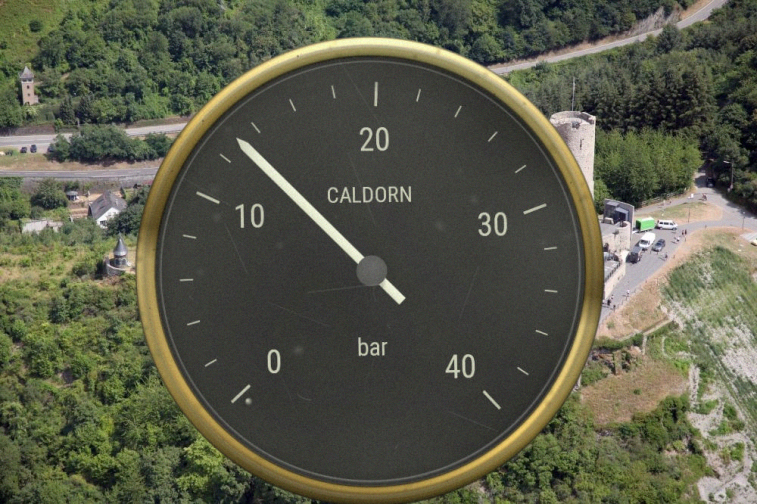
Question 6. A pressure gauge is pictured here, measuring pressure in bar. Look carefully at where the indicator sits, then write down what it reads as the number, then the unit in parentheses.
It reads 13 (bar)
